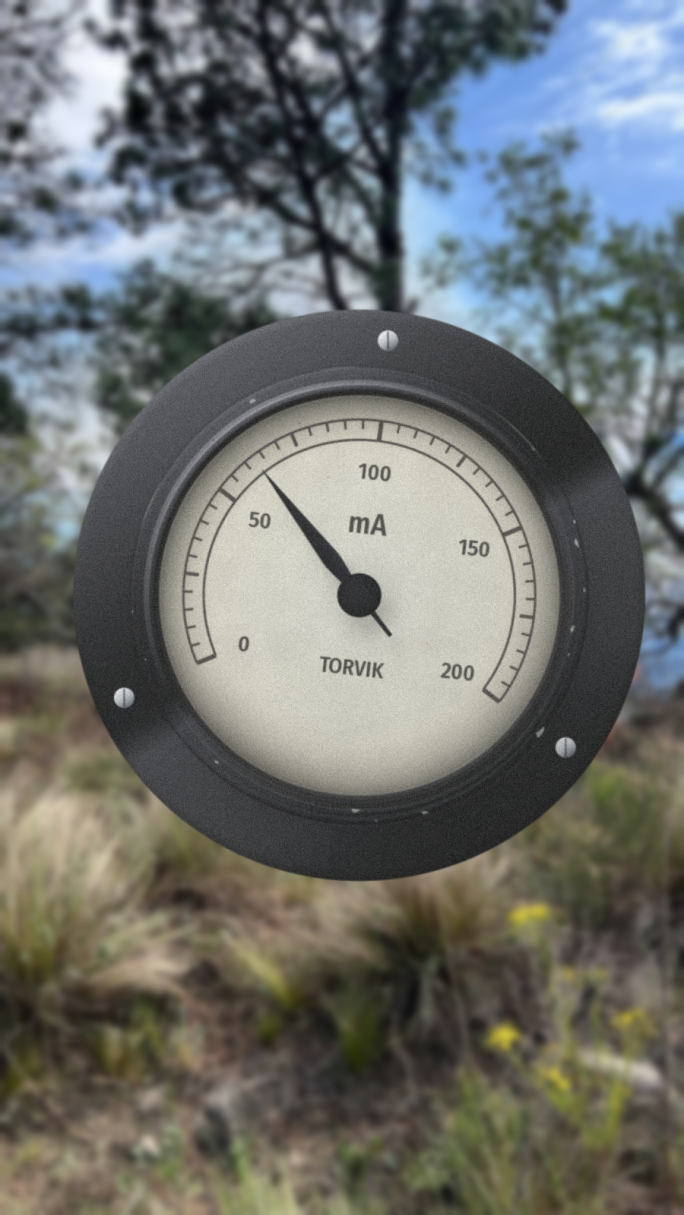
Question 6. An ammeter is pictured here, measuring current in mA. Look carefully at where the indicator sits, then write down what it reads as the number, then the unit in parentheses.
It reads 62.5 (mA)
